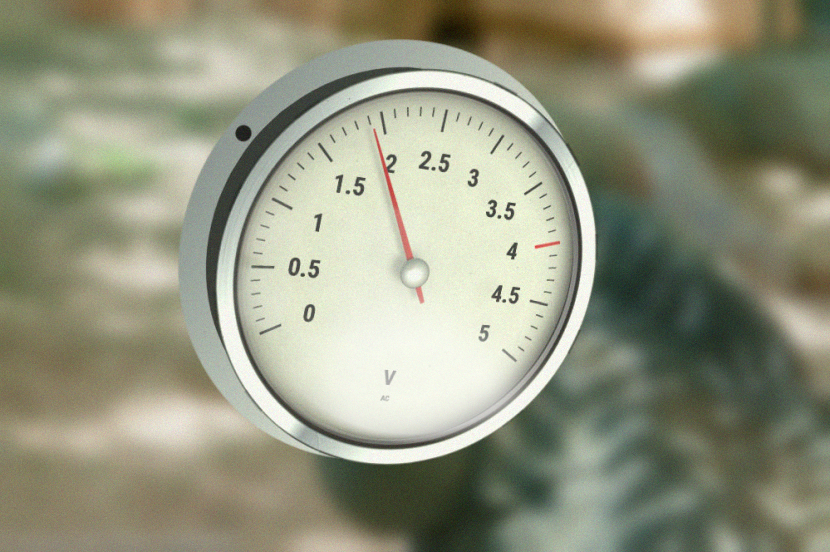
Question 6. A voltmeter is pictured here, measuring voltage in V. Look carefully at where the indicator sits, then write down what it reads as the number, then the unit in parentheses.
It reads 1.9 (V)
